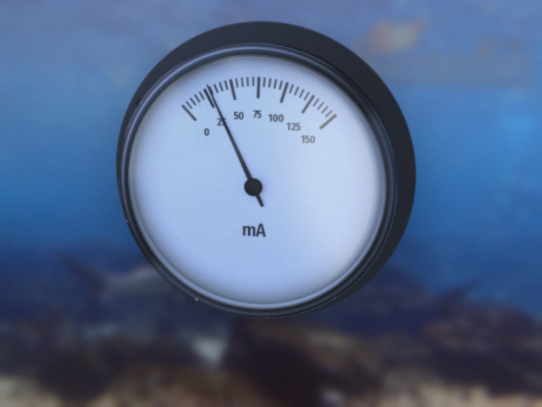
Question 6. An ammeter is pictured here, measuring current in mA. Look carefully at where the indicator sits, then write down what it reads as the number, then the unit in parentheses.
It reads 30 (mA)
